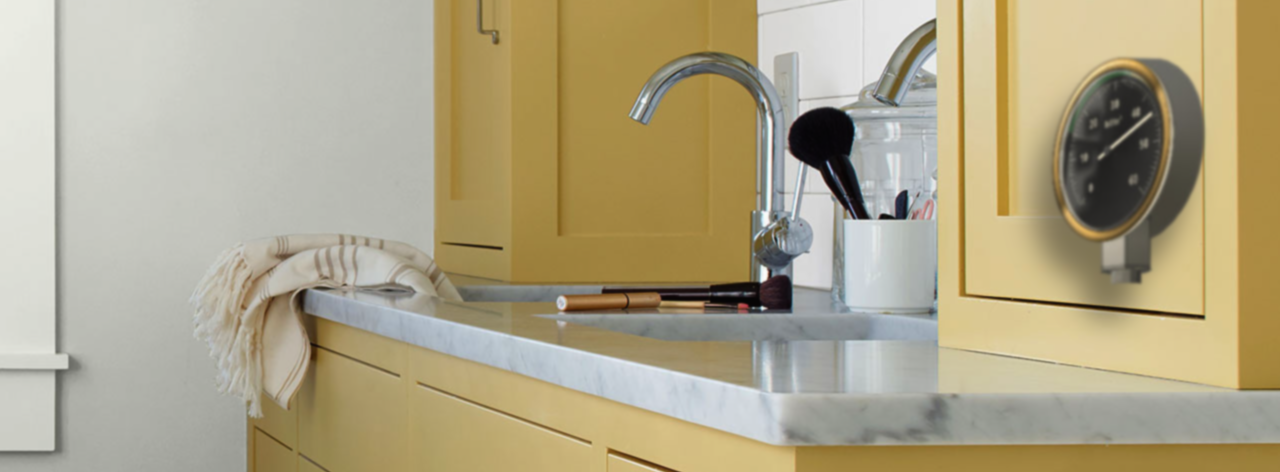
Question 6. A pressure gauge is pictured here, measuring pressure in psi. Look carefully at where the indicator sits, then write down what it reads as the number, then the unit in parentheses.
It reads 45 (psi)
